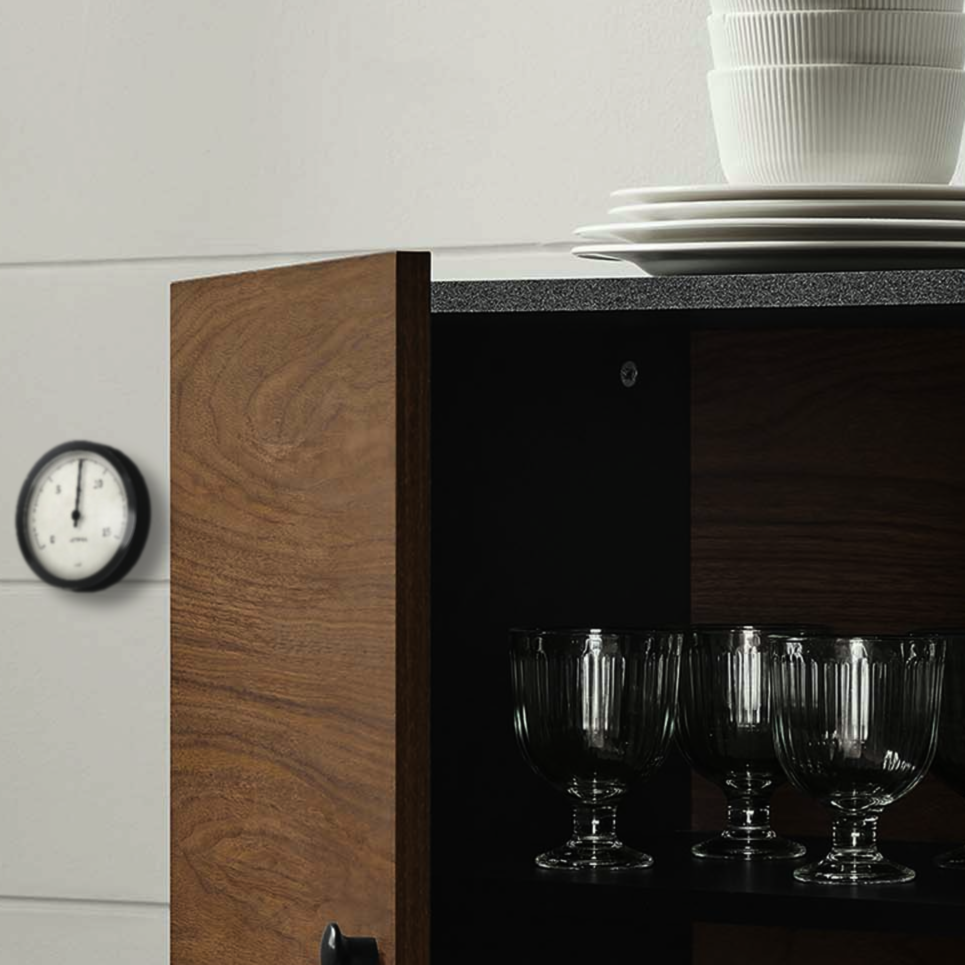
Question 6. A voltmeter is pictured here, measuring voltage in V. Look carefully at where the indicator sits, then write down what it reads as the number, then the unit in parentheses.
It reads 8 (V)
